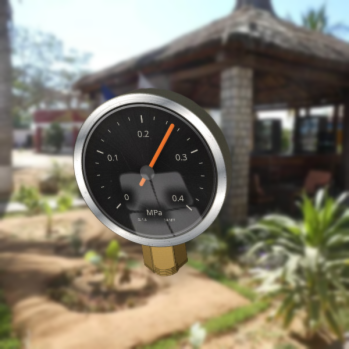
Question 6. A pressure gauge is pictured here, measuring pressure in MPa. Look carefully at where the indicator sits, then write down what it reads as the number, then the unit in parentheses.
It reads 0.25 (MPa)
